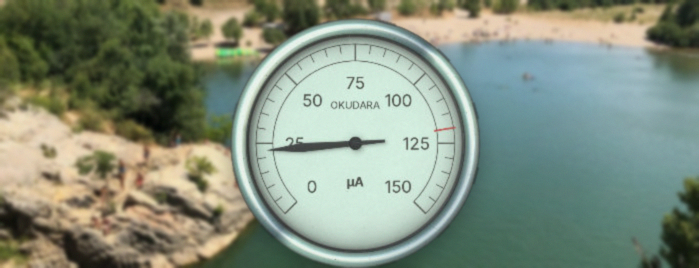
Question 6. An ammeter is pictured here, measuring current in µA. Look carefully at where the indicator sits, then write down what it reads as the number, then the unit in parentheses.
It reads 22.5 (µA)
